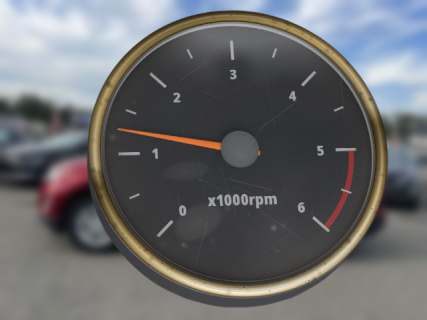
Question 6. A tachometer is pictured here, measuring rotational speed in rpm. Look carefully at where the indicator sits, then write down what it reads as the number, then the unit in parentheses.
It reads 1250 (rpm)
